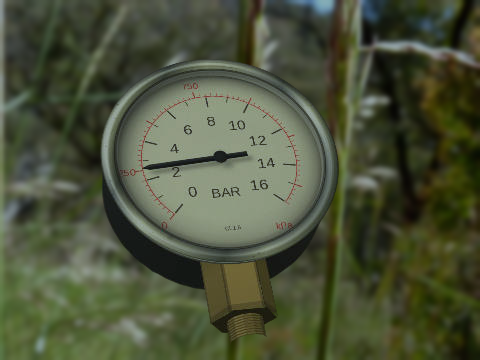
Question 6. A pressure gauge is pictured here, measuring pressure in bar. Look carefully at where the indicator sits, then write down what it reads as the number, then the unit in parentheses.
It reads 2.5 (bar)
